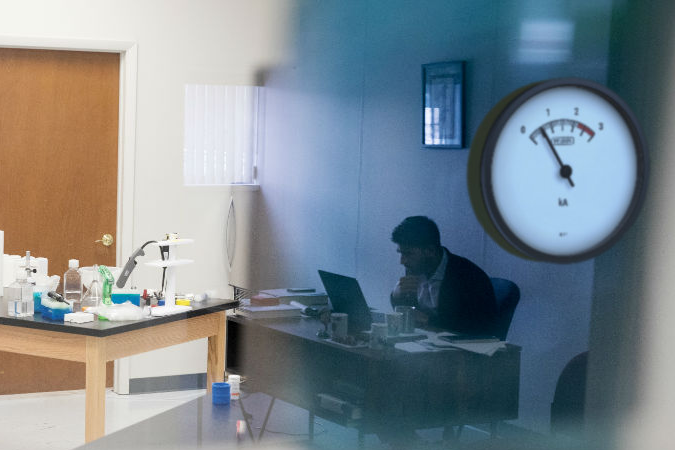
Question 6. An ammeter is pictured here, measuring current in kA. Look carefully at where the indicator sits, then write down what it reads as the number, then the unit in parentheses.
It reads 0.5 (kA)
